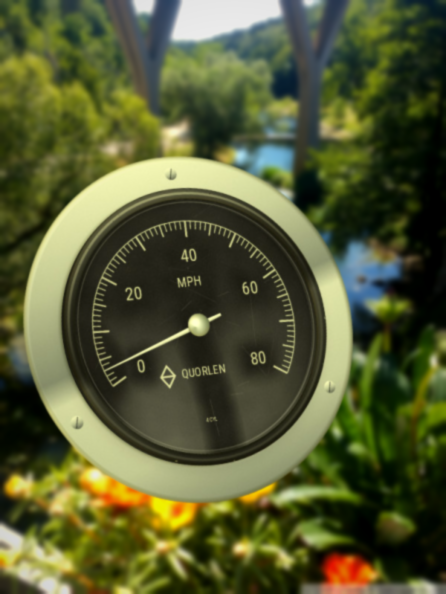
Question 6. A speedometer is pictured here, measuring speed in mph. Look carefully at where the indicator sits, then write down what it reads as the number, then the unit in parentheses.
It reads 3 (mph)
